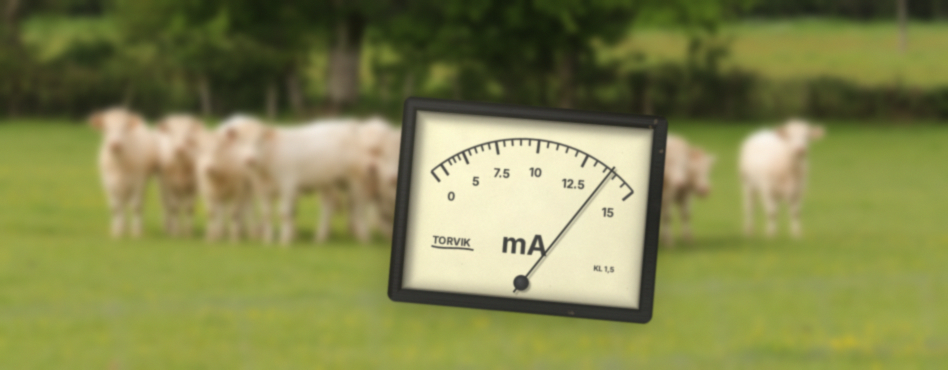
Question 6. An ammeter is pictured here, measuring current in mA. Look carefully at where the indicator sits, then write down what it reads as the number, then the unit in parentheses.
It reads 13.75 (mA)
